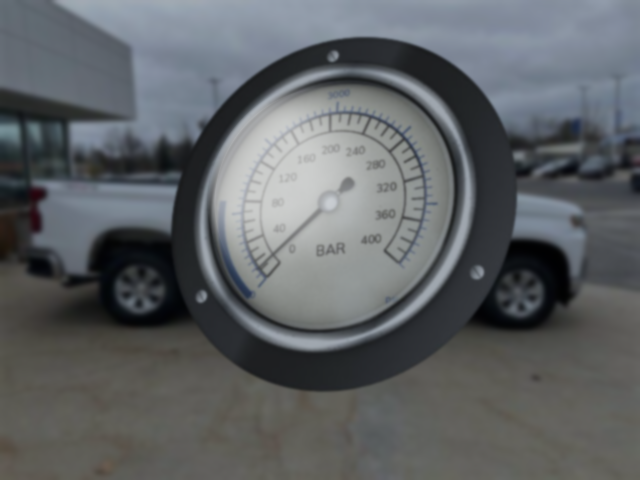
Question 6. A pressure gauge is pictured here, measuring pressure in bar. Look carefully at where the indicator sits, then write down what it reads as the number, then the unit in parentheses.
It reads 10 (bar)
